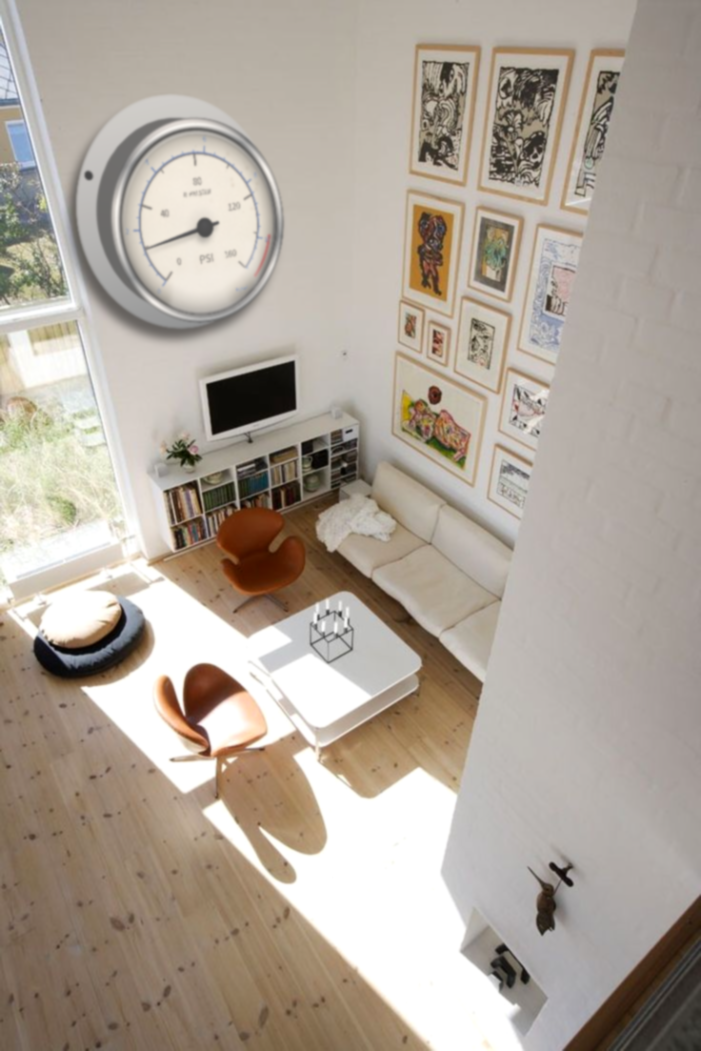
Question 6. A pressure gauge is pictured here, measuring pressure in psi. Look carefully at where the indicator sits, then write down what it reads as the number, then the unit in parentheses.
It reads 20 (psi)
